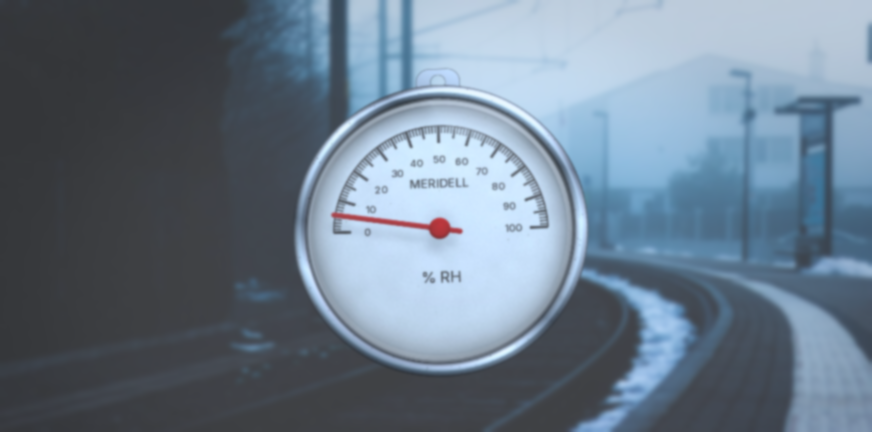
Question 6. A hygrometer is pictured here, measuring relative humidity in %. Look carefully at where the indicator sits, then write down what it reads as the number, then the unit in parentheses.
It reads 5 (%)
